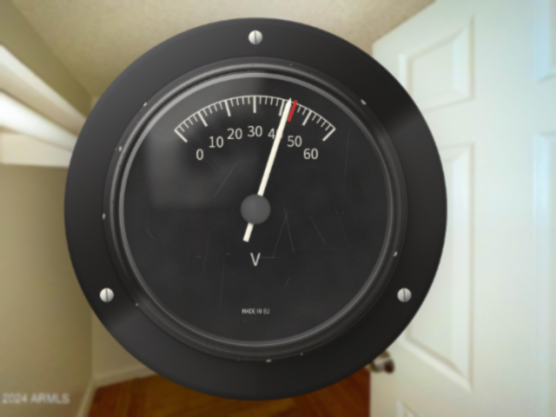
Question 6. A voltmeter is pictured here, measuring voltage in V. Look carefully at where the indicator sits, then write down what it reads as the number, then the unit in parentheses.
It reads 42 (V)
